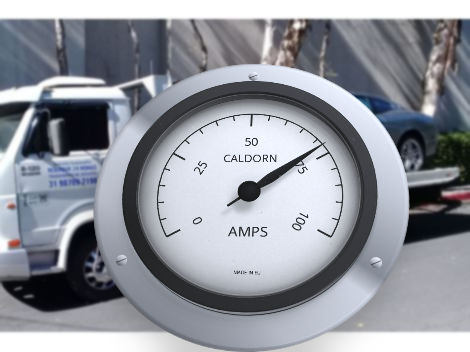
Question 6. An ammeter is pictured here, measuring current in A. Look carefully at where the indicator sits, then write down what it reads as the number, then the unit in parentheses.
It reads 72.5 (A)
